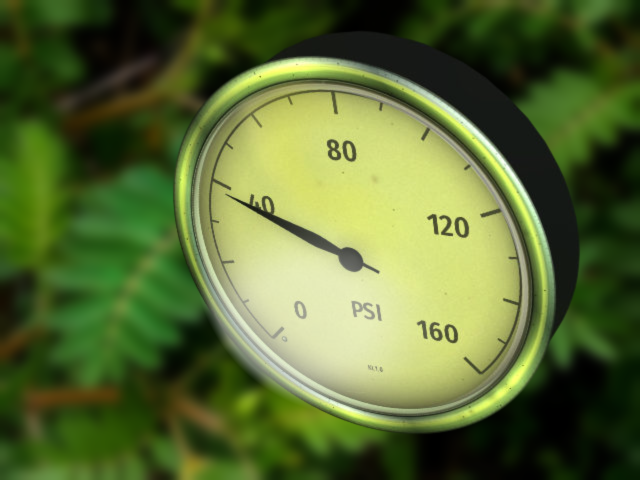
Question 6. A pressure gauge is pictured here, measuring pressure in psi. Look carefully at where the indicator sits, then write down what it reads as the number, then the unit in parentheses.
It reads 40 (psi)
